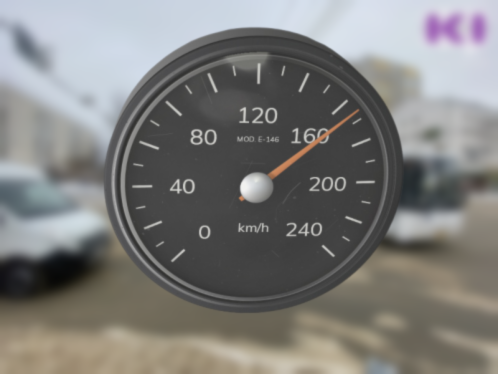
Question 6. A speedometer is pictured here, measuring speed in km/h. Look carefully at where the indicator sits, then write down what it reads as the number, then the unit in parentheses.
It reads 165 (km/h)
